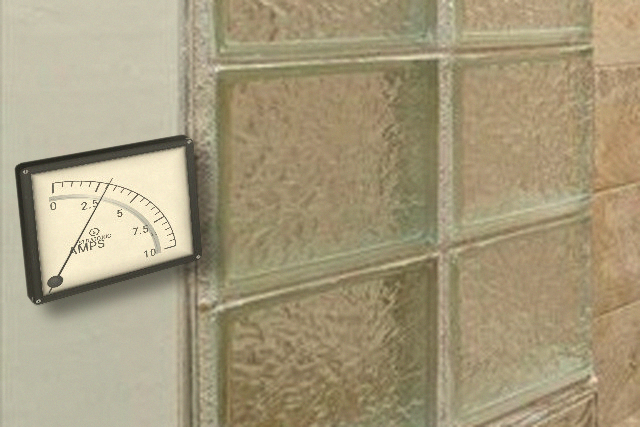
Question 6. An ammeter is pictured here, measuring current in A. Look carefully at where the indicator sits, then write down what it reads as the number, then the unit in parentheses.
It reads 3 (A)
